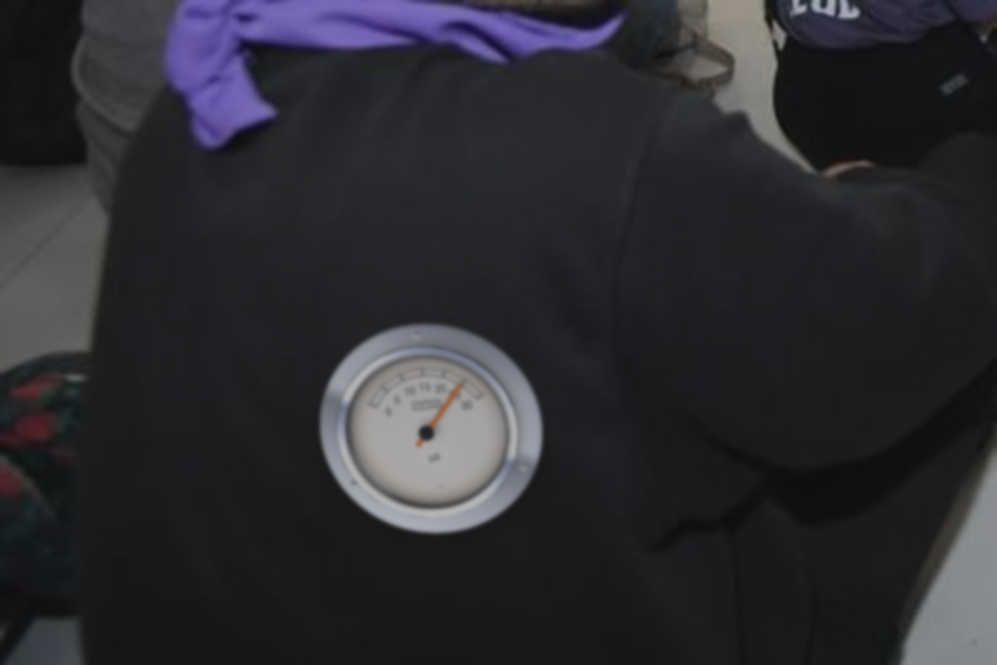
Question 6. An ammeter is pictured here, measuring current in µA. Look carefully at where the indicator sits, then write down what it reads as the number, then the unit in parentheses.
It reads 25 (µA)
